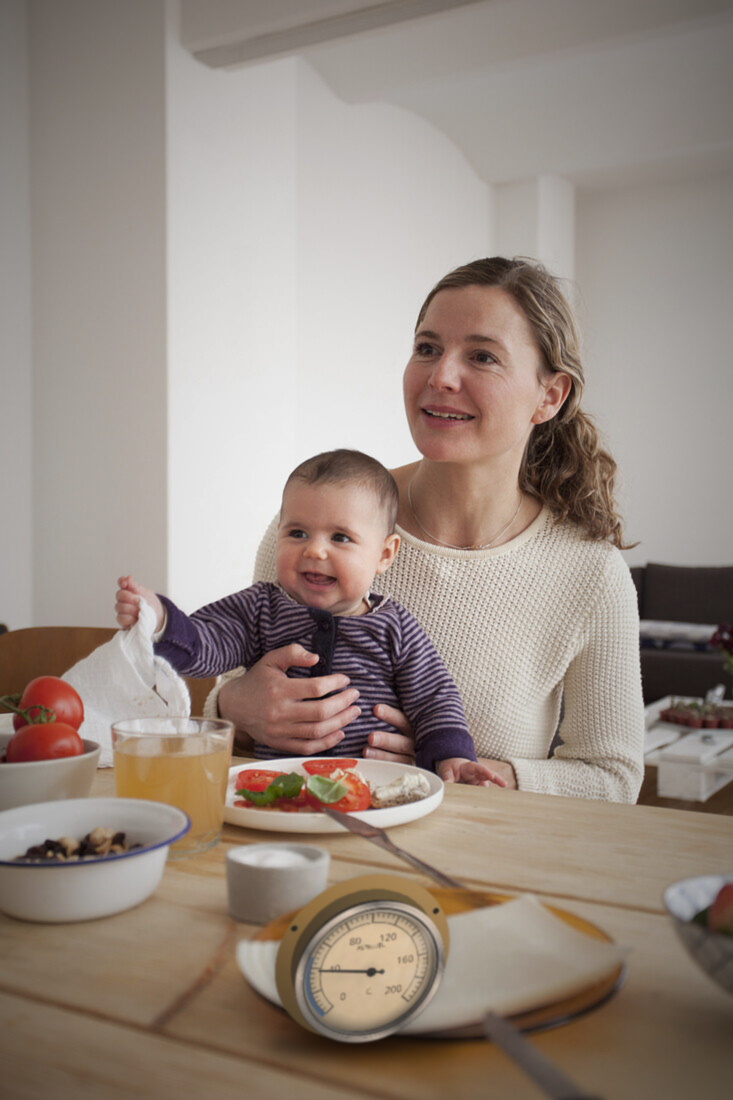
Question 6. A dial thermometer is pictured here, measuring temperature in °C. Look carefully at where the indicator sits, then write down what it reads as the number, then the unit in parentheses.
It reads 40 (°C)
